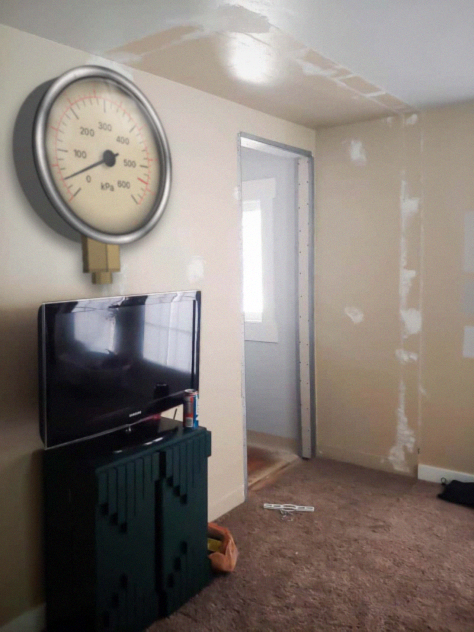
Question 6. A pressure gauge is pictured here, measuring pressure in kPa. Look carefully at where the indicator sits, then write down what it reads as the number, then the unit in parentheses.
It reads 40 (kPa)
